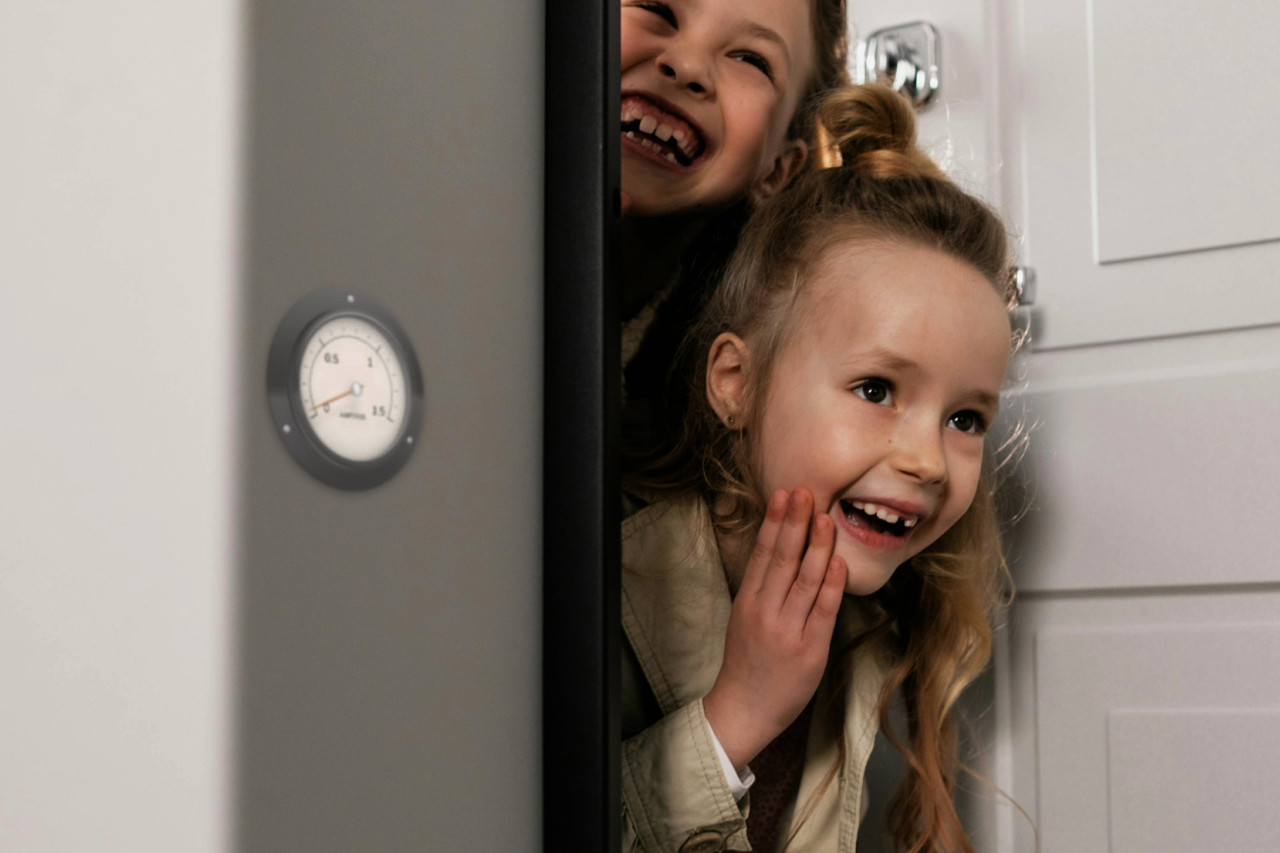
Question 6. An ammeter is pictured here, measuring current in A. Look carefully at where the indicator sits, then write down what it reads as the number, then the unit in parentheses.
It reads 0.05 (A)
